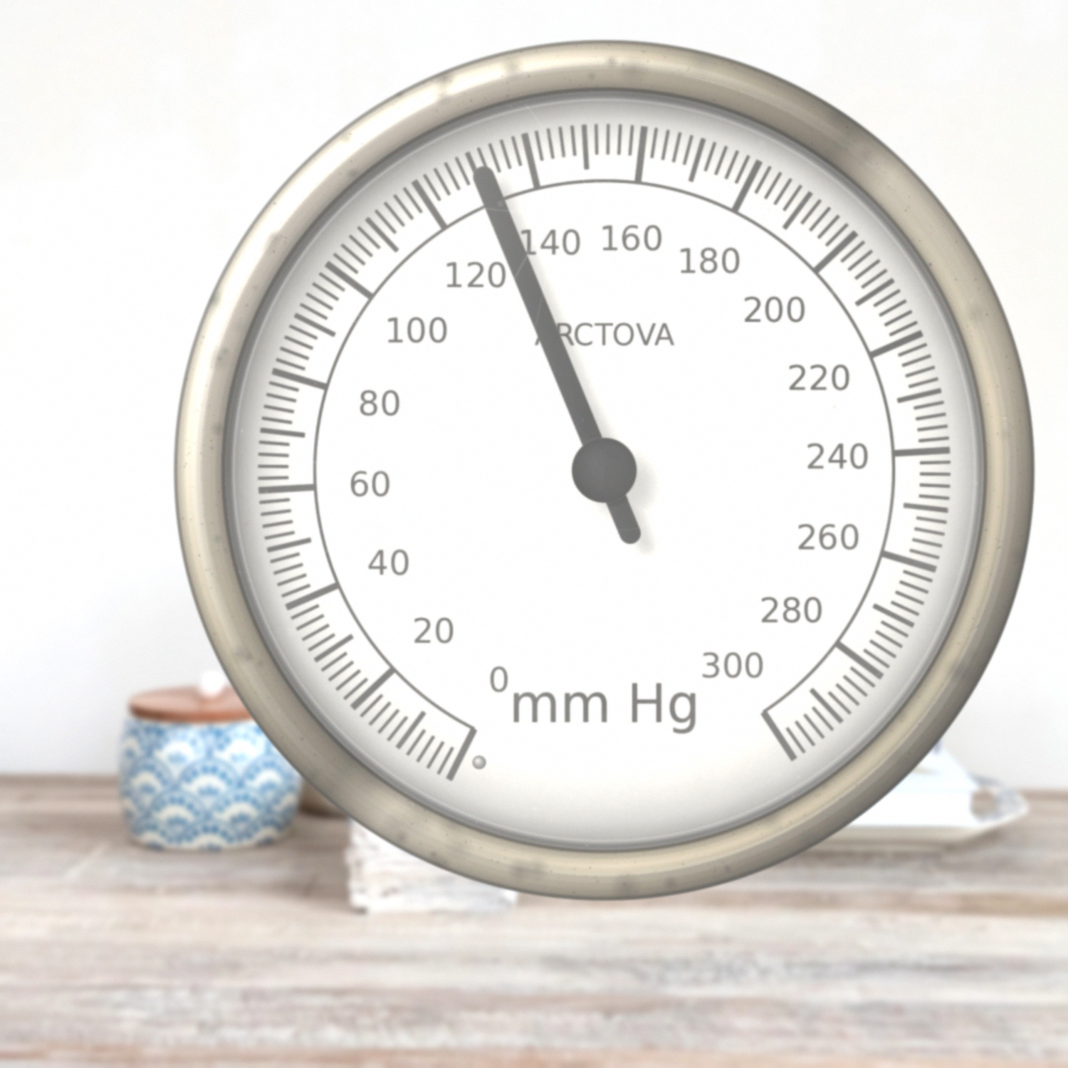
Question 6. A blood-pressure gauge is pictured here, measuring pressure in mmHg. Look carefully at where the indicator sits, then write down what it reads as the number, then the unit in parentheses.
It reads 131 (mmHg)
